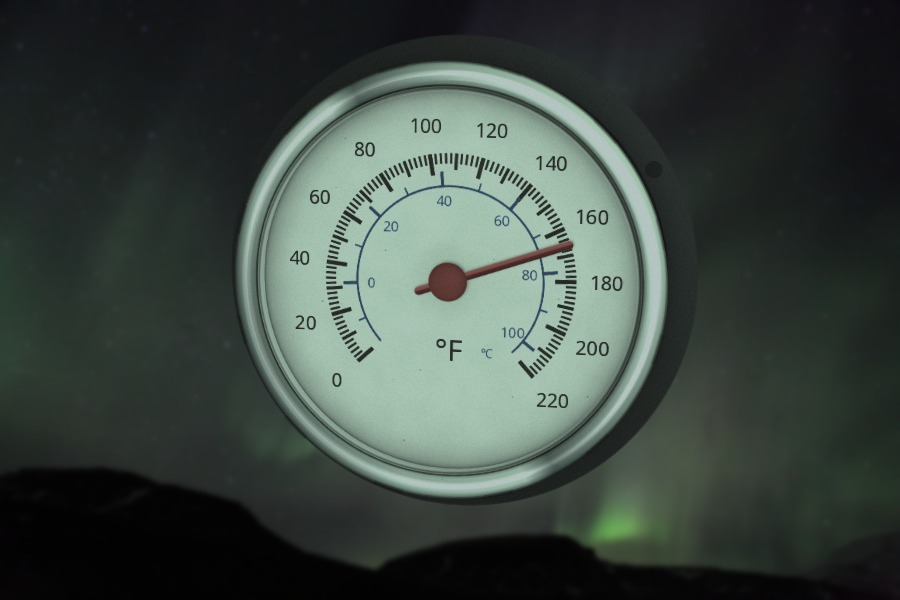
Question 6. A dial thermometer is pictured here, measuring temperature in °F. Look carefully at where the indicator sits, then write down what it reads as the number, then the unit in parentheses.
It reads 166 (°F)
